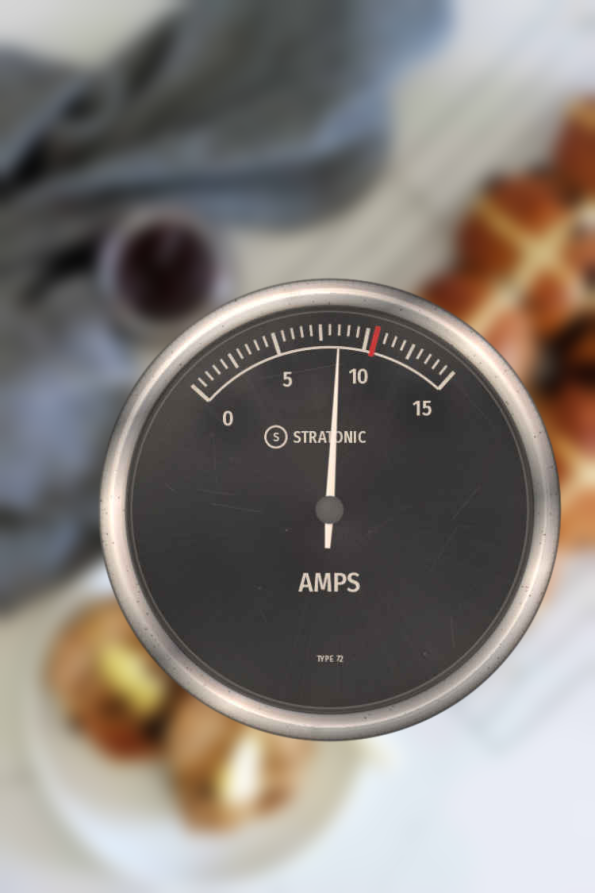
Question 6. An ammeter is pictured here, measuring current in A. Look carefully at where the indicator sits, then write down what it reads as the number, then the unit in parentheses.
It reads 8.5 (A)
